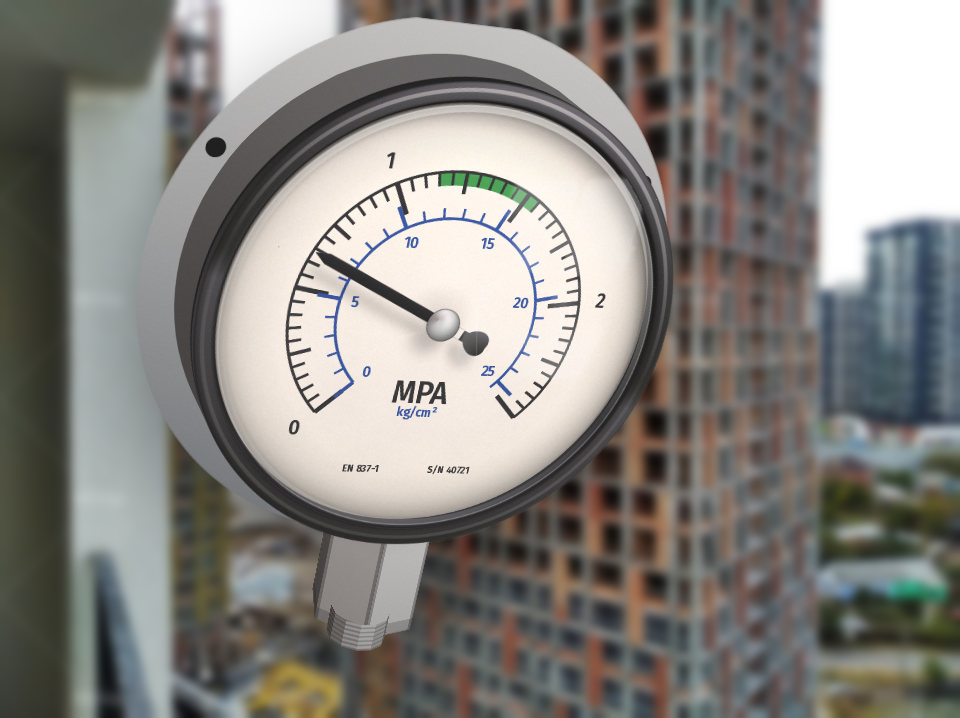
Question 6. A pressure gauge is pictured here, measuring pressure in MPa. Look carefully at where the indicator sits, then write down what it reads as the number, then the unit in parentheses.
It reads 0.65 (MPa)
